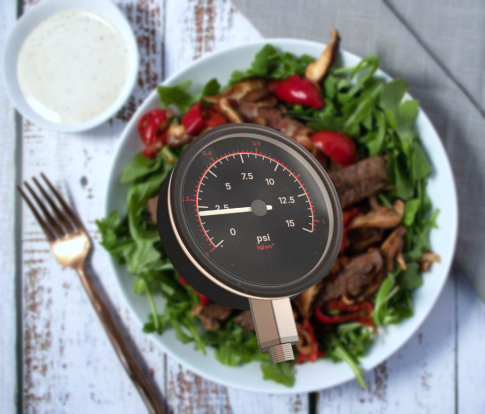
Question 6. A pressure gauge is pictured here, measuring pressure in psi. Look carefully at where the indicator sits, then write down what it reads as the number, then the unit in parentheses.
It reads 2 (psi)
